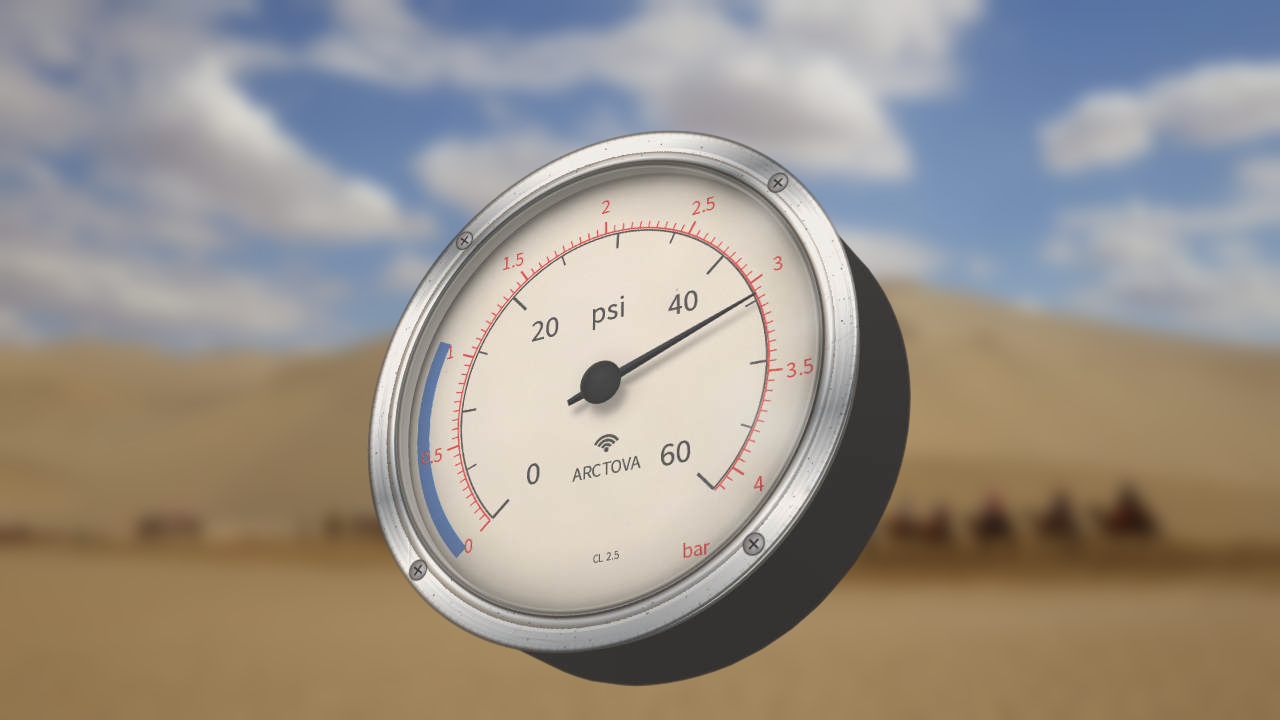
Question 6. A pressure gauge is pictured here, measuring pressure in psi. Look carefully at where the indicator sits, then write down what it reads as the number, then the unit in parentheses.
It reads 45 (psi)
